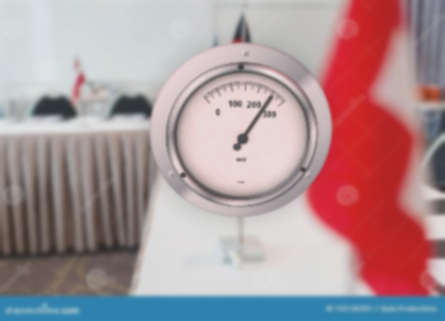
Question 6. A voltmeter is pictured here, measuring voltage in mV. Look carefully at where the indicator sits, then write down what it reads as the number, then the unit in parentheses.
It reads 250 (mV)
